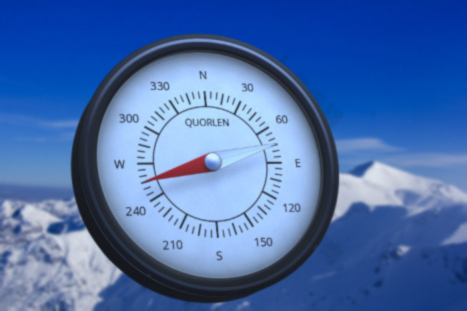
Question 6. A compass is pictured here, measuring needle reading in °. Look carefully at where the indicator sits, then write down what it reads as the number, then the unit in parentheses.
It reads 255 (°)
